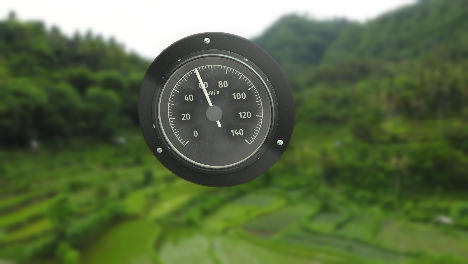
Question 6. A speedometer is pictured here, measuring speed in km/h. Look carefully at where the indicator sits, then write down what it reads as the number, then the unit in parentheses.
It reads 60 (km/h)
